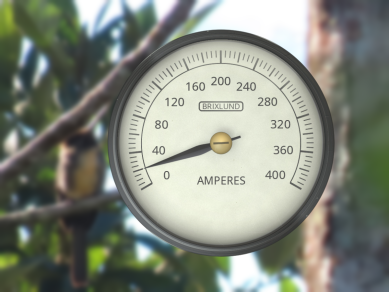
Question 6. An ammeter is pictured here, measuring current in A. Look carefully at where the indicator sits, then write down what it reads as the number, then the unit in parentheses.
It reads 20 (A)
